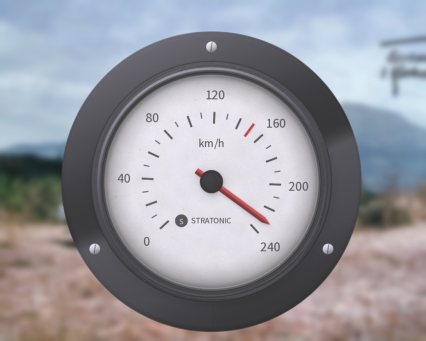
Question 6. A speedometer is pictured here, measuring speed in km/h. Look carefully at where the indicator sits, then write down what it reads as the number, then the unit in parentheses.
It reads 230 (km/h)
